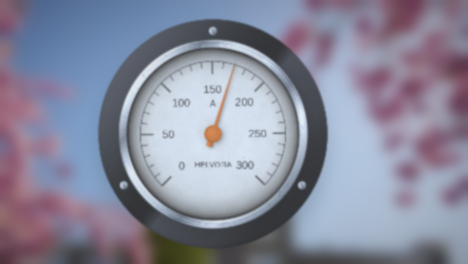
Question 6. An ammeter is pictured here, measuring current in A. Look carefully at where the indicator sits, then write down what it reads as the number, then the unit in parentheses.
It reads 170 (A)
